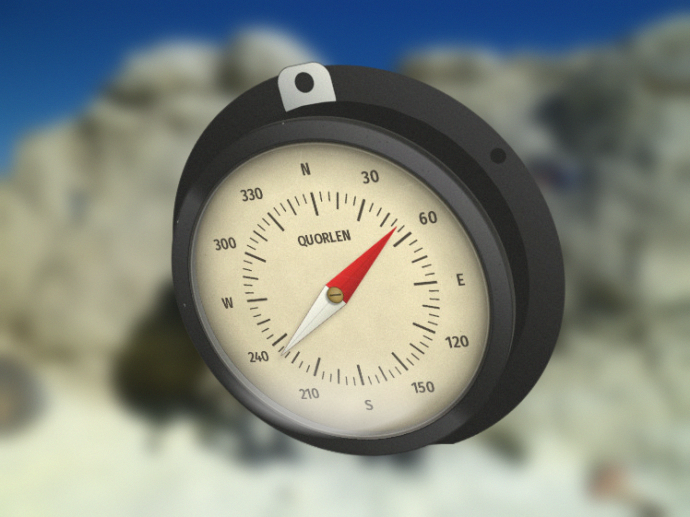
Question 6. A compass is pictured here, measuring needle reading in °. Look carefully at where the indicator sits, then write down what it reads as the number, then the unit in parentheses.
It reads 52.5 (°)
